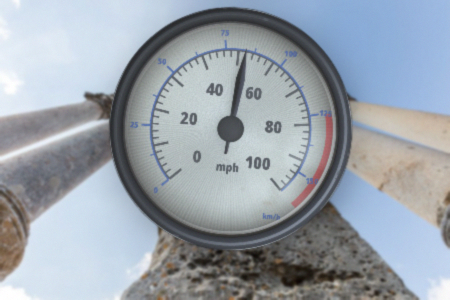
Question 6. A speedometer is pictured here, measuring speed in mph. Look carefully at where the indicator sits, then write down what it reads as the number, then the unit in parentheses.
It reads 52 (mph)
